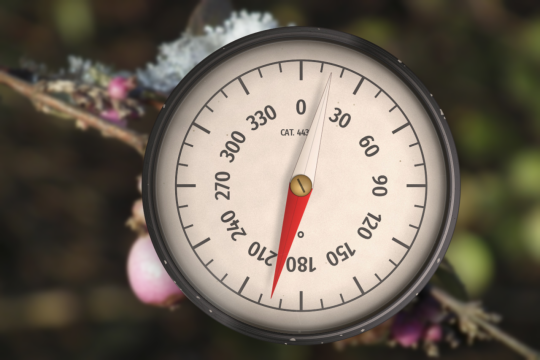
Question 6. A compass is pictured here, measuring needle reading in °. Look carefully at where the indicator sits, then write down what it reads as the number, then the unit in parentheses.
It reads 195 (°)
